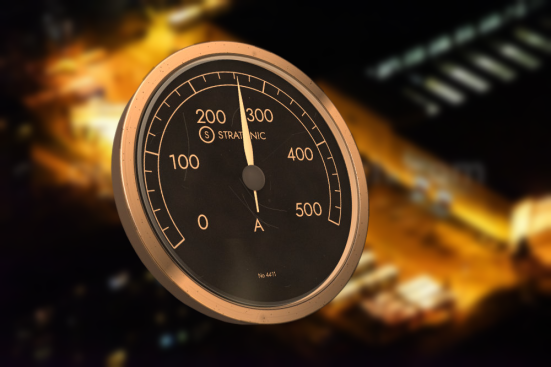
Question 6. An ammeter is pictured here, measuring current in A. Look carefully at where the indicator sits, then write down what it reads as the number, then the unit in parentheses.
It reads 260 (A)
